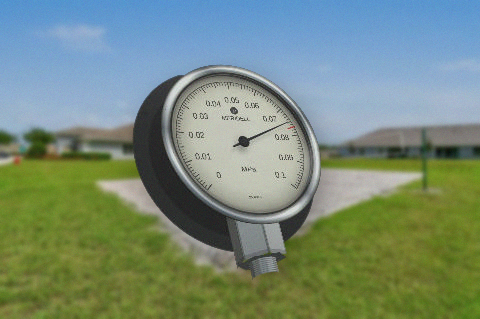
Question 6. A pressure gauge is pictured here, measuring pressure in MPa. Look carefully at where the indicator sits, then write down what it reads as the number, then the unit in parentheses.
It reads 0.075 (MPa)
